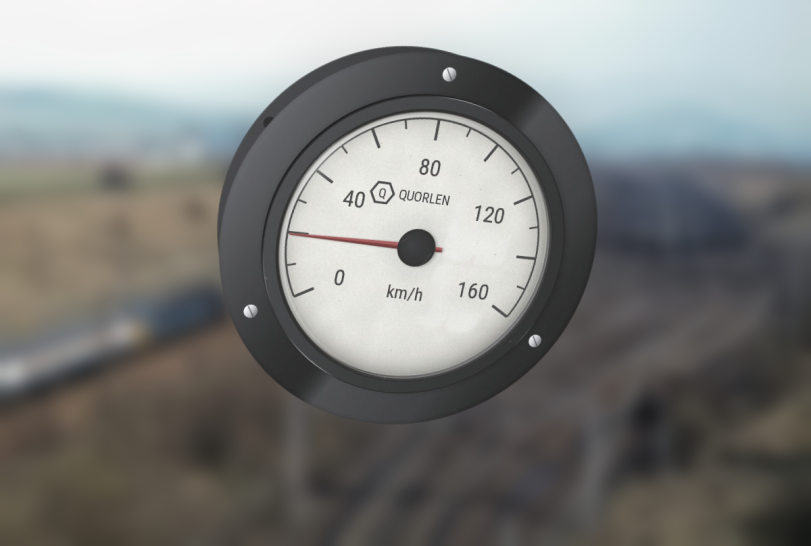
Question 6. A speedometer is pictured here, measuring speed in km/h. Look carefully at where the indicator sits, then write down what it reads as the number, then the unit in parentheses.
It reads 20 (km/h)
